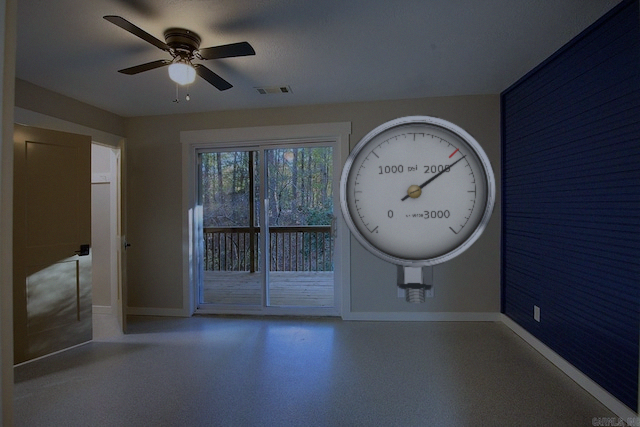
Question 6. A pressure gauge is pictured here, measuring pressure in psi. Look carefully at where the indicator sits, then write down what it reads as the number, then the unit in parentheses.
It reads 2100 (psi)
